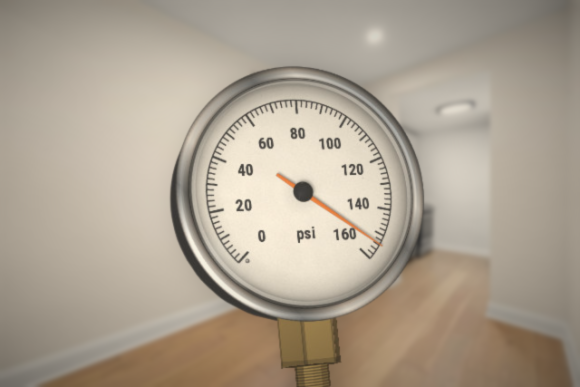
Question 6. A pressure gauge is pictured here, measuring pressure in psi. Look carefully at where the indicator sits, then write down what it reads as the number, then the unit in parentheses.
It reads 154 (psi)
